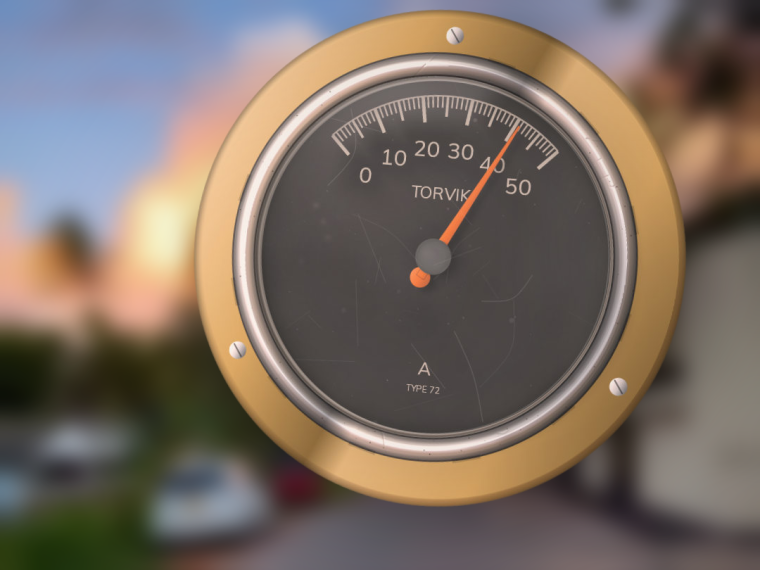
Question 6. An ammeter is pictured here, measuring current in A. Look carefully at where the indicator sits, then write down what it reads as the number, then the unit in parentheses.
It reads 41 (A)
